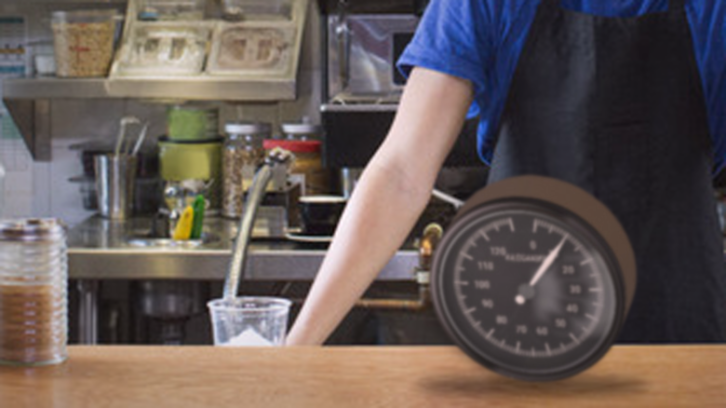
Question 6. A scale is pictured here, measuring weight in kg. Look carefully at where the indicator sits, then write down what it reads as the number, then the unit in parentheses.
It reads 10 (kg)
